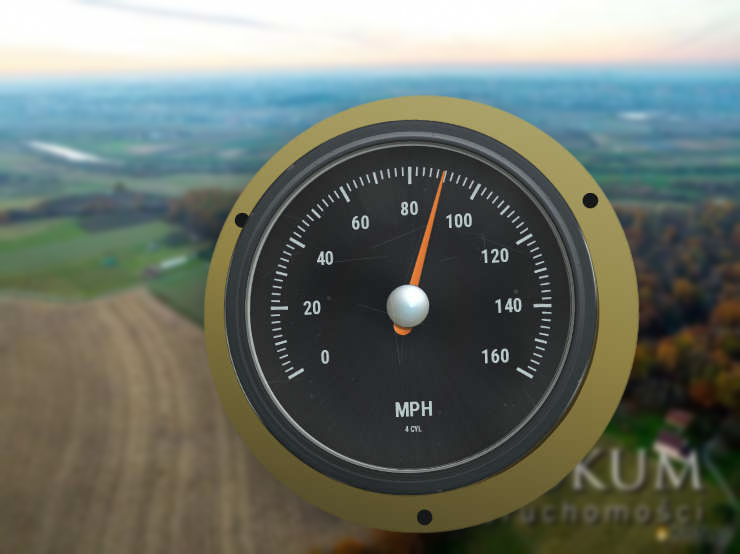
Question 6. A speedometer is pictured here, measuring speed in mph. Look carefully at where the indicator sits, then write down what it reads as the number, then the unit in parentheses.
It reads 90 (mph)
